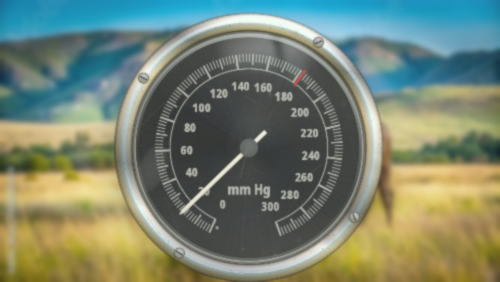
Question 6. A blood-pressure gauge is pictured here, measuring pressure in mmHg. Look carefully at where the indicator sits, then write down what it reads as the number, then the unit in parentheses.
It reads 20 (mmHg)
